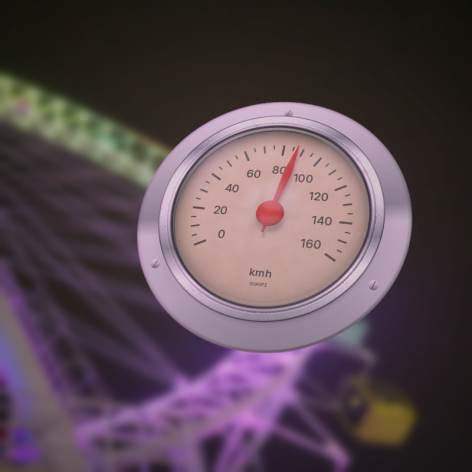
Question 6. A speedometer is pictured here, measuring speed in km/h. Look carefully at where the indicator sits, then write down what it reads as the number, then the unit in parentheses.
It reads 87.5 (km/h)
